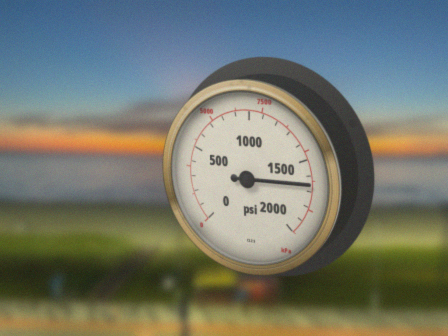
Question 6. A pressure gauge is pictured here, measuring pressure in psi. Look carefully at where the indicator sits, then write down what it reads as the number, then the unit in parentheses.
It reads 1650 (psi)
